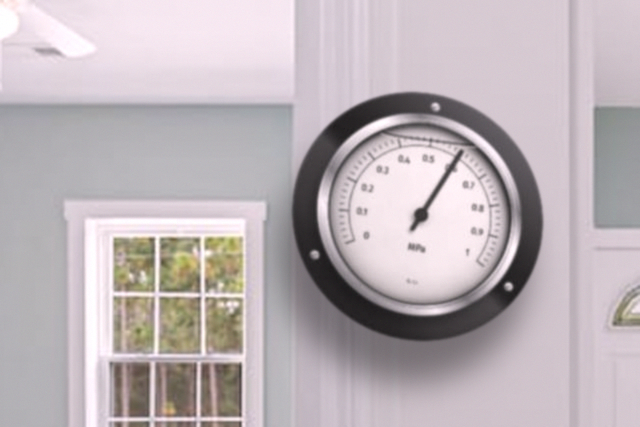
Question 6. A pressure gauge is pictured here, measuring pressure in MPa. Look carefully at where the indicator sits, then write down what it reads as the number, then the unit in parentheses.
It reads 0.6 (MPa)
